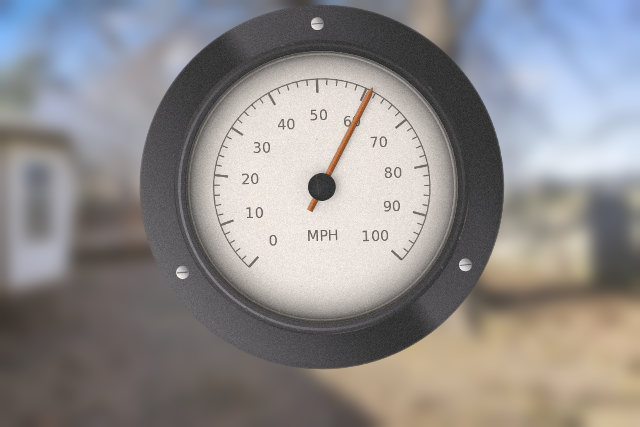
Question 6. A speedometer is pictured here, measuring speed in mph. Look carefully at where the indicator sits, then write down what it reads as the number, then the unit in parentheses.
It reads 61 (mph)
